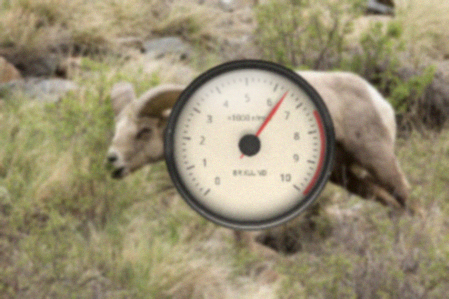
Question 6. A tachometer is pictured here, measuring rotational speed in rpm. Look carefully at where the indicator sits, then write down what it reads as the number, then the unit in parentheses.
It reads 6400 (rpm)
